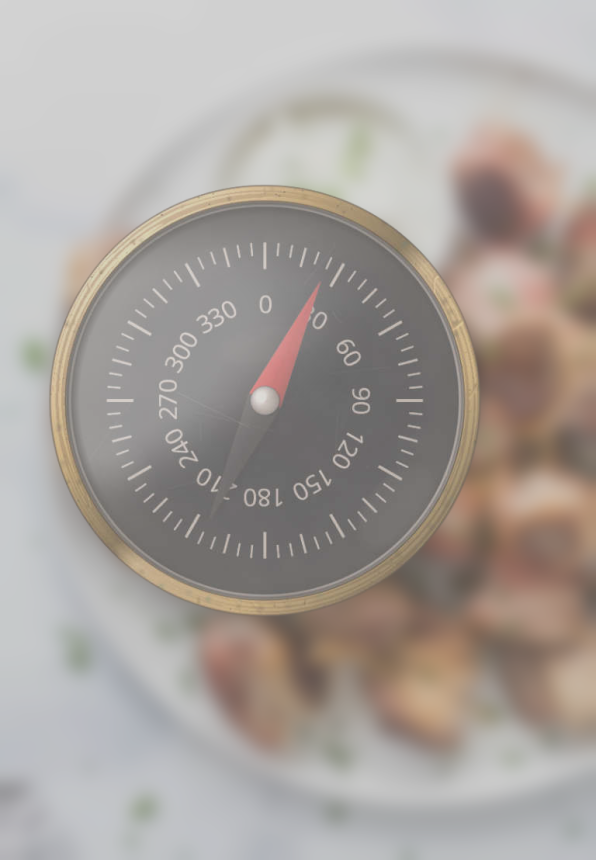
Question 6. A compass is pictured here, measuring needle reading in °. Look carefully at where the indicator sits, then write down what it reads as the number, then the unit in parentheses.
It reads 25 (°)
